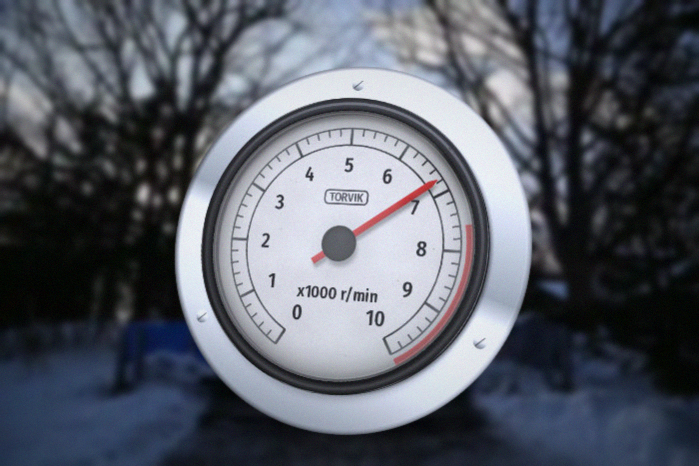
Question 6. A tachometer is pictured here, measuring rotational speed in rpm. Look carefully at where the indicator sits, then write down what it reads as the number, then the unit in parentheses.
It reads 6800 (rpm)
